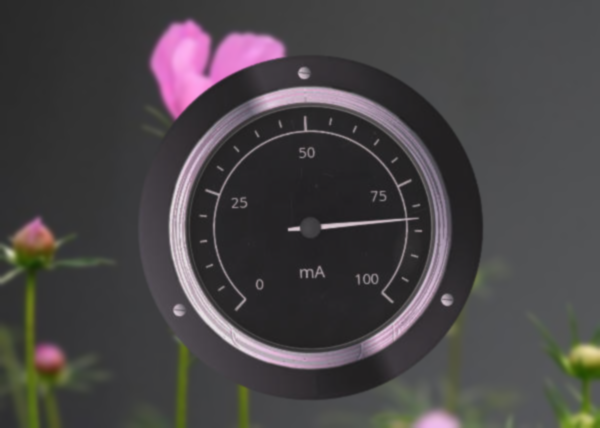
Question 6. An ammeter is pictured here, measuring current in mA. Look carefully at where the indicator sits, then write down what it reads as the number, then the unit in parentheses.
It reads 82.5 (mA)
